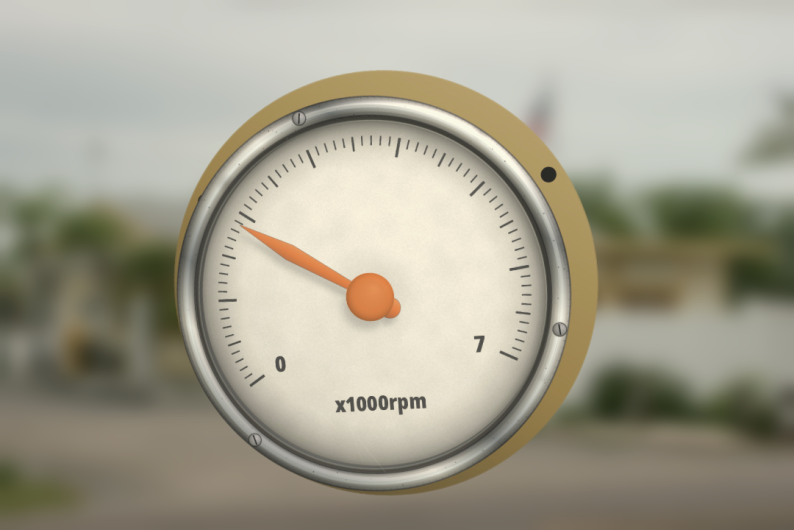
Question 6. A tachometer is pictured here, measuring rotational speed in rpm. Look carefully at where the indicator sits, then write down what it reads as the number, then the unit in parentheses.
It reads 1900 (rpm)
